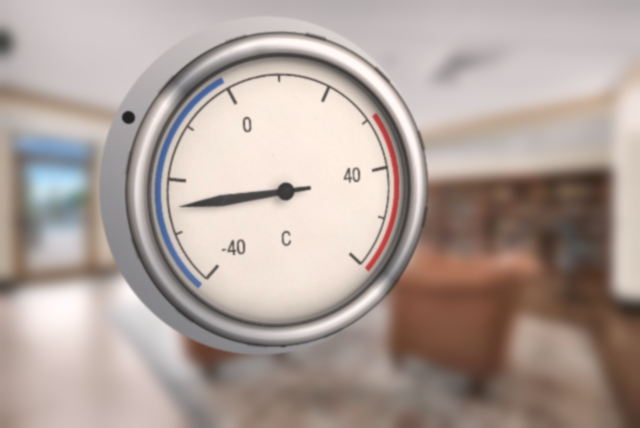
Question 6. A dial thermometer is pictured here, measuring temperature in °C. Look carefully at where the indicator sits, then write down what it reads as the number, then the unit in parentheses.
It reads -25 (°C)
